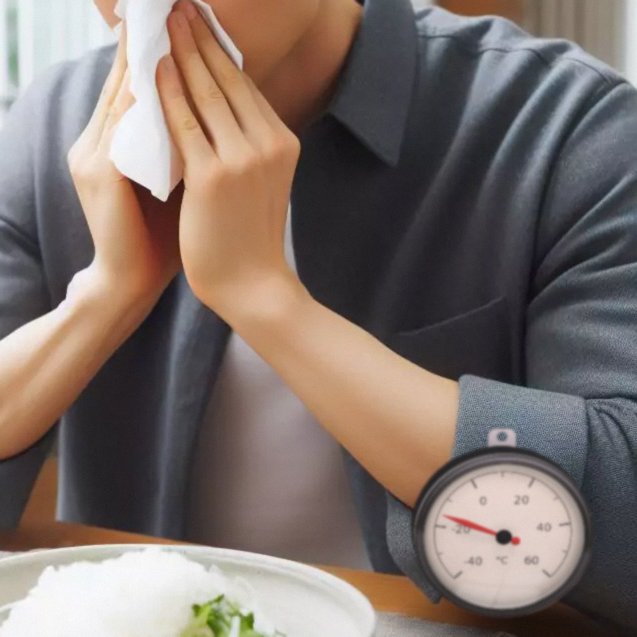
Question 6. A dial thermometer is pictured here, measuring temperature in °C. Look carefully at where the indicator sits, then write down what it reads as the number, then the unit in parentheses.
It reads -15 (°C)
